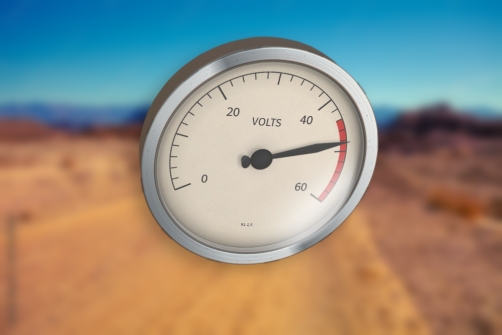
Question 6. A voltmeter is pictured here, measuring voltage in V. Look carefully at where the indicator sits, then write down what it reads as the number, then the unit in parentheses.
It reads 48 (V)
